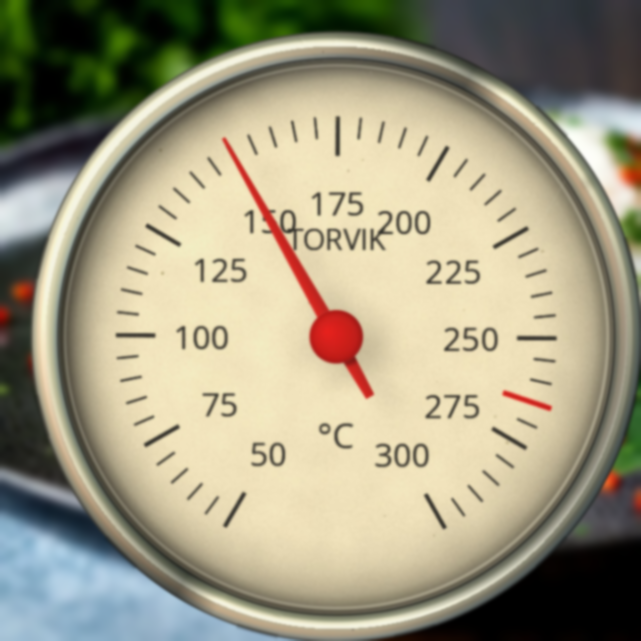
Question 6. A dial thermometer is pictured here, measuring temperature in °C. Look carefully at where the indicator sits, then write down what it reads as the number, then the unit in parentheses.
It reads 150 (°C)
